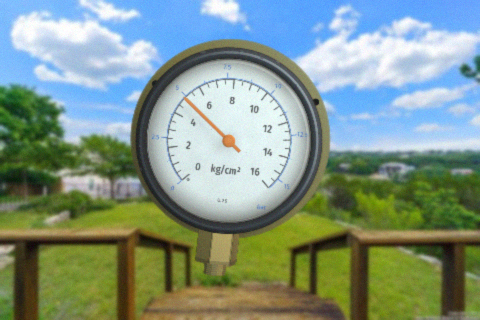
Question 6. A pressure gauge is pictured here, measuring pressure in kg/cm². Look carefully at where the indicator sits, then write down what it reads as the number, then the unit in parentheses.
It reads 5 (kg/cm²)
